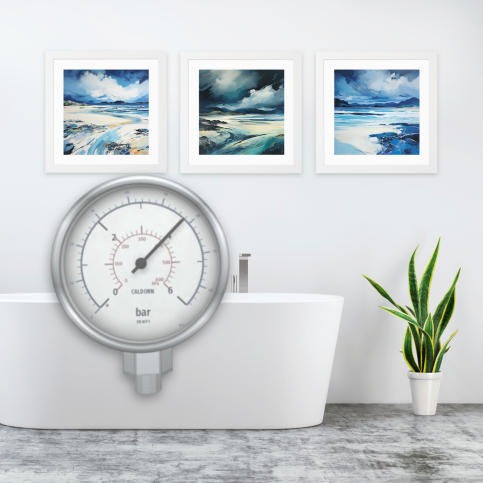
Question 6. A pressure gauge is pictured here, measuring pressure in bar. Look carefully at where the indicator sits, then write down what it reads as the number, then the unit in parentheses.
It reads 4 (bar)
